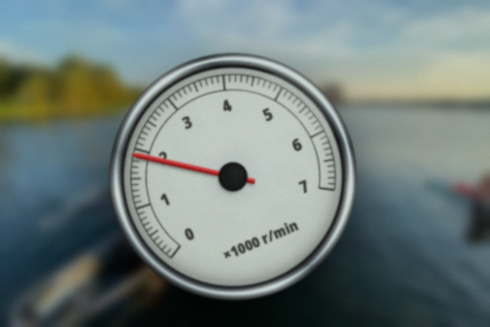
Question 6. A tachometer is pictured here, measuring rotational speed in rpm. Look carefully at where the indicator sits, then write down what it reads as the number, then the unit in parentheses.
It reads 1900 (rpm)
